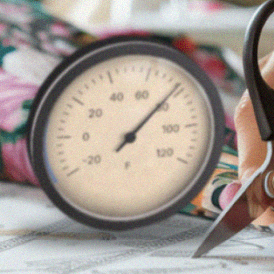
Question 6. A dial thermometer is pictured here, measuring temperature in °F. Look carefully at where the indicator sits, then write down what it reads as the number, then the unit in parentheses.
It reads 76 (°F)
